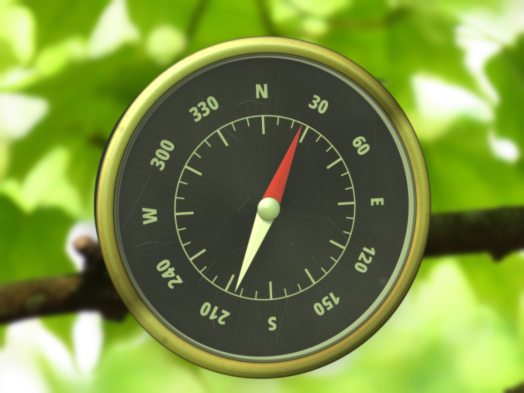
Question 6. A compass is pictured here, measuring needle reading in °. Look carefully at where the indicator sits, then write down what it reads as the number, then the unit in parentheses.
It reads 25 (°)
